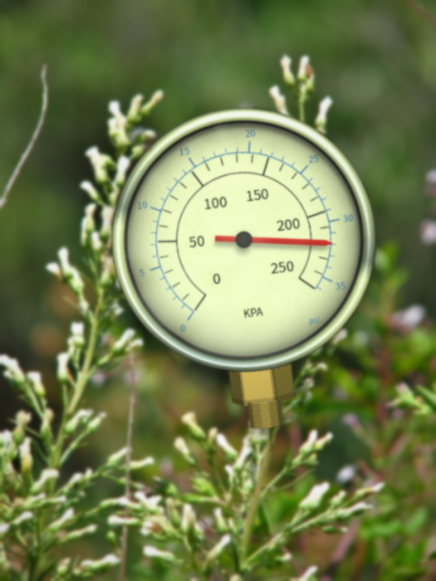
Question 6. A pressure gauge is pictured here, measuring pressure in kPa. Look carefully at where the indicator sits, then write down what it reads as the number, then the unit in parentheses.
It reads 220 (kPa)
